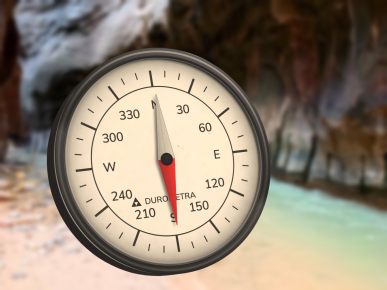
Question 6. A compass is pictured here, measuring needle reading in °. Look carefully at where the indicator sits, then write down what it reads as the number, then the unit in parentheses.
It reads 180 (°)
